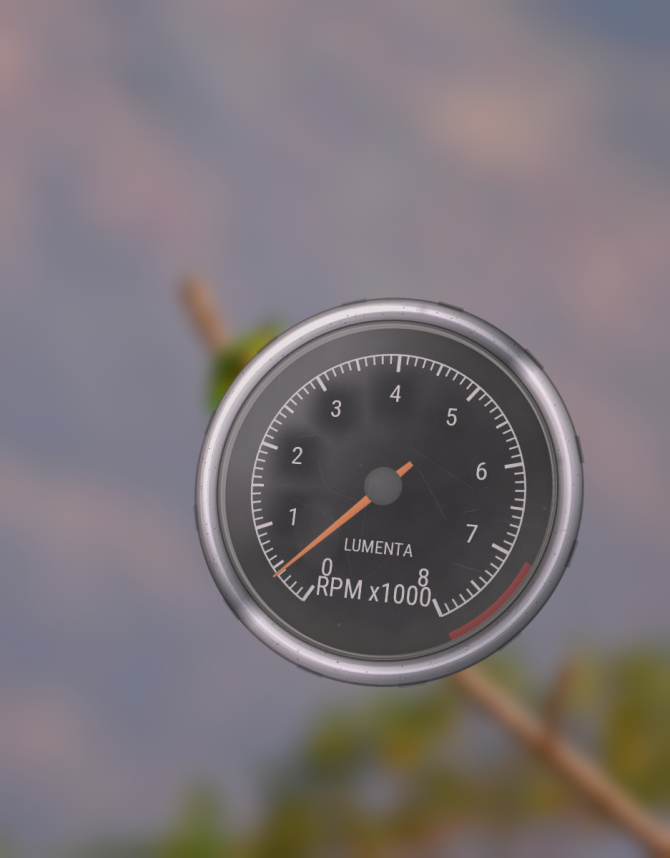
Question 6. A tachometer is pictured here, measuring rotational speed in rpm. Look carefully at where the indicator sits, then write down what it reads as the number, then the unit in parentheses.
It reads 400 (rpm)
